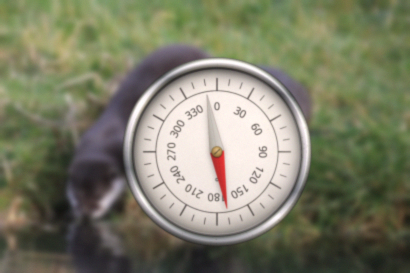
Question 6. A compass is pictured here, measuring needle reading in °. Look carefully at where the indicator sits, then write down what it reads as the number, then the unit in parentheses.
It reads 170 (°)
